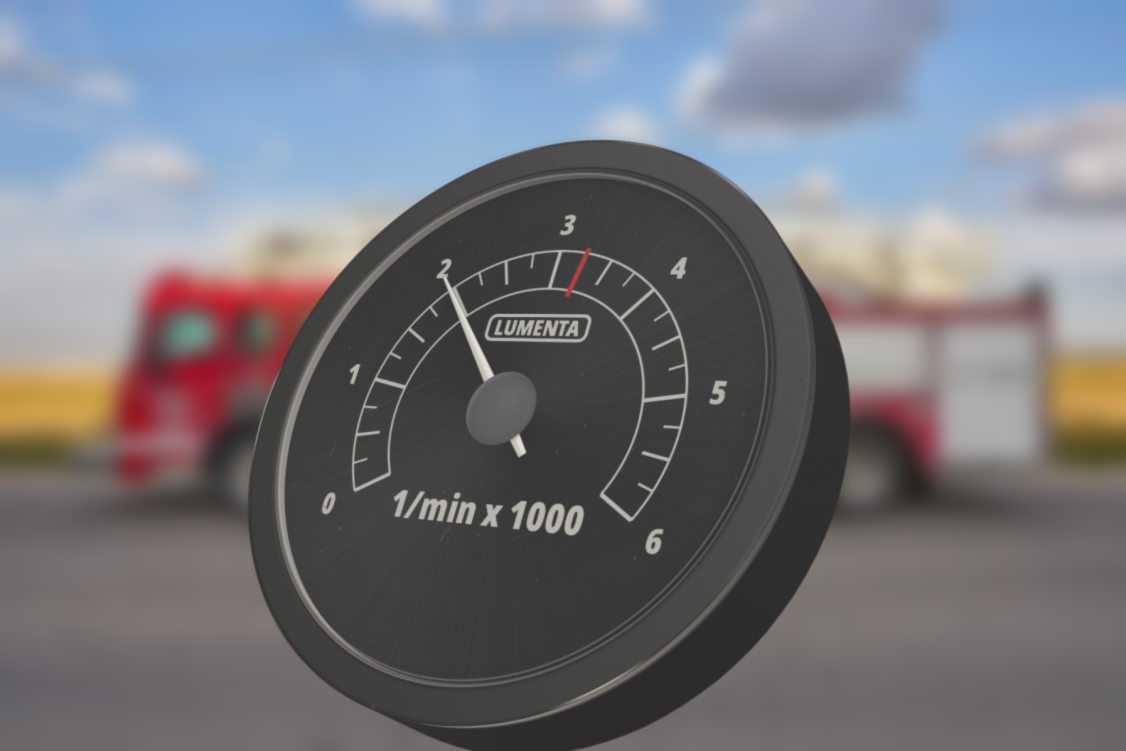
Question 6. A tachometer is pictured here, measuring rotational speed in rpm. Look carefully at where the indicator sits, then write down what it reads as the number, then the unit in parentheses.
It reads 2000 (rpm)
